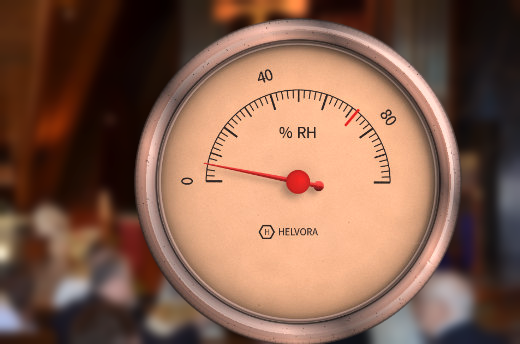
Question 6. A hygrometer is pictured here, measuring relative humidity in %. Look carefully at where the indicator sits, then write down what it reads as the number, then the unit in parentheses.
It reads 6 (%)
